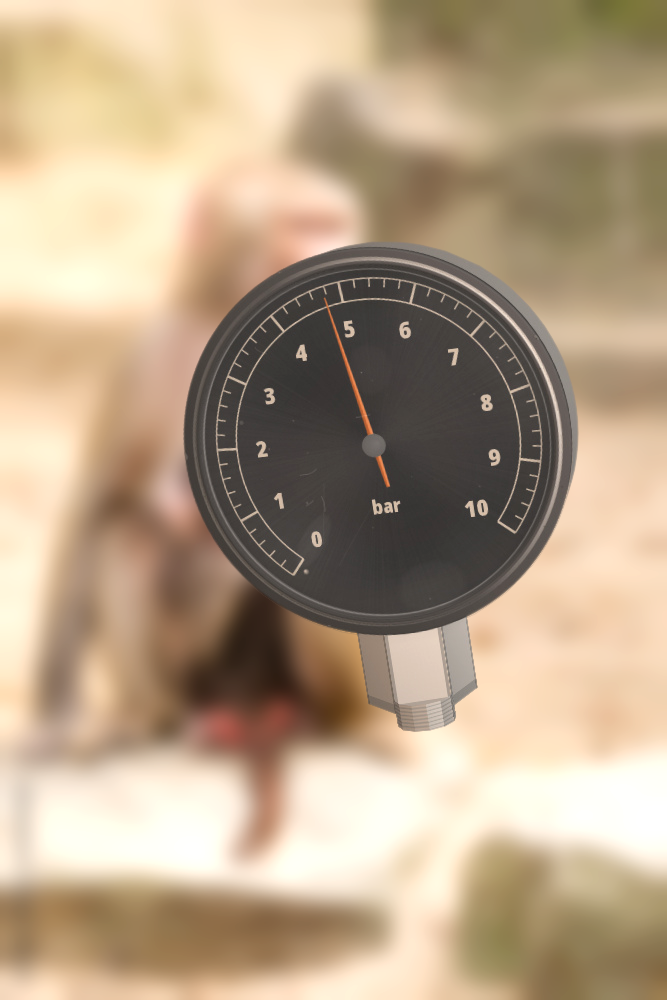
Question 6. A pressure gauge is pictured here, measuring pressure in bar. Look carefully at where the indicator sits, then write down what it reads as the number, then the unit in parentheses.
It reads 4.8 (bar)
